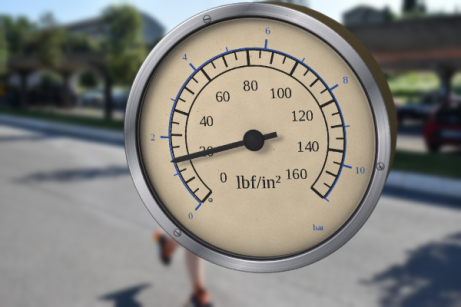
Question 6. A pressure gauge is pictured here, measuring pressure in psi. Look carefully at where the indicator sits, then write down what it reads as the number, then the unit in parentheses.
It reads 20 (psi)
